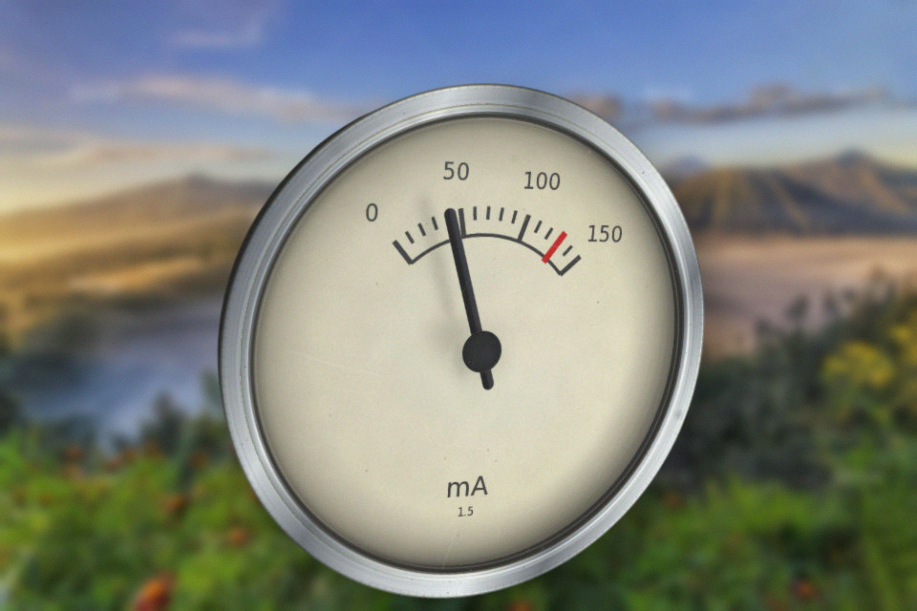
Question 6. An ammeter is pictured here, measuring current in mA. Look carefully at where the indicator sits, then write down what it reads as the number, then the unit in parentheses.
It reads 40 (mA)
